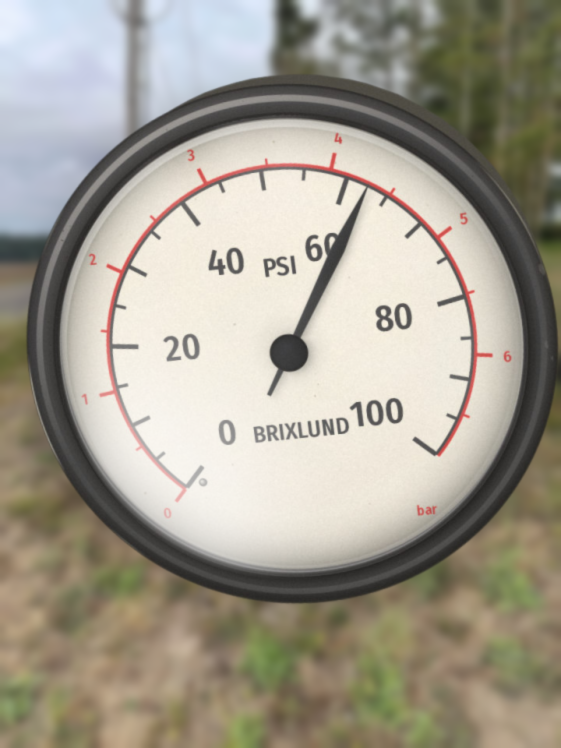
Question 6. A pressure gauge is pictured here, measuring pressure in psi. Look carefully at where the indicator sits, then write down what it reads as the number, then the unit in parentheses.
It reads 62.5 (psi)
